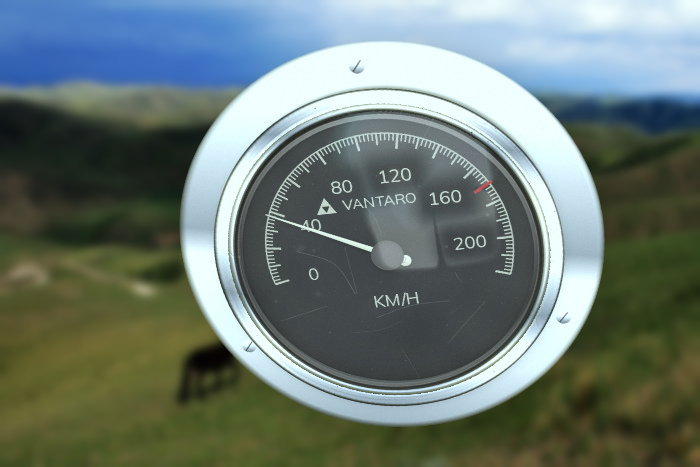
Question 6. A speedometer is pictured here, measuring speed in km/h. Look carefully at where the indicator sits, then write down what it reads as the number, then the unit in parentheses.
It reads 40 (km/h)
